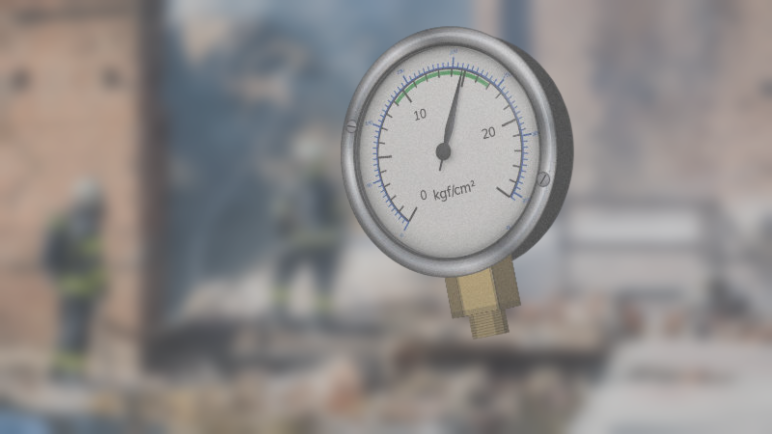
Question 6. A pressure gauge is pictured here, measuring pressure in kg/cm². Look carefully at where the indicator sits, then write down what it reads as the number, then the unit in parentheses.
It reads 15 (kg/cm²)
